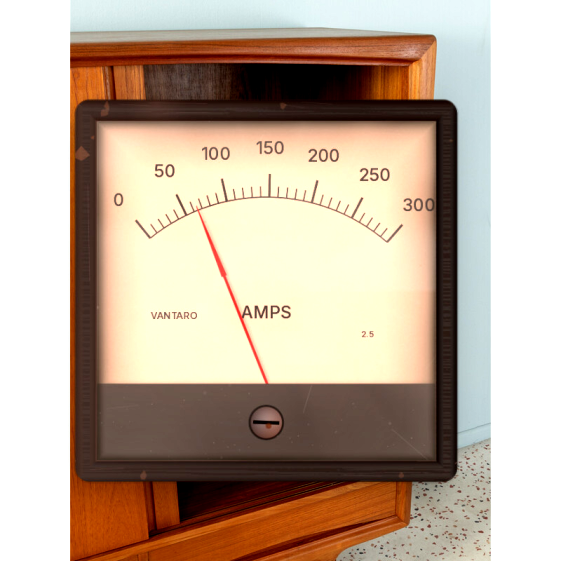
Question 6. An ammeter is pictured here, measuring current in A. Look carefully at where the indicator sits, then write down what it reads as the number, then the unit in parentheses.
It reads 65 (A)
